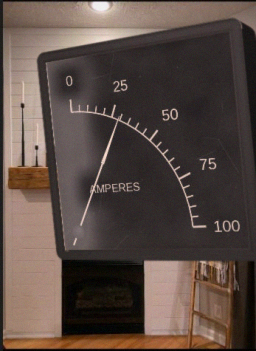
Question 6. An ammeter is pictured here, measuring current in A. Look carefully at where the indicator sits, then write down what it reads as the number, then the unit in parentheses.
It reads 30 (A)
